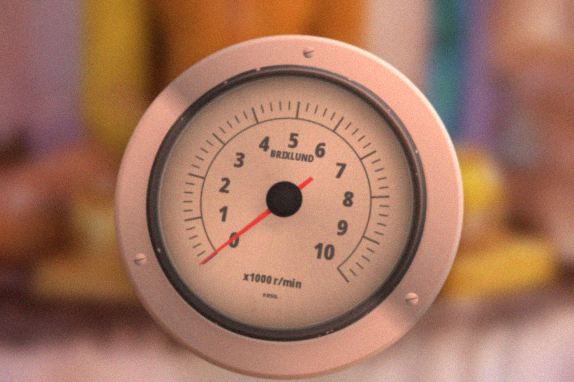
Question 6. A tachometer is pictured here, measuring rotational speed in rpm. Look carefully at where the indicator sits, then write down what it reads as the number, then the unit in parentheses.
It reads 0 (rpm)
